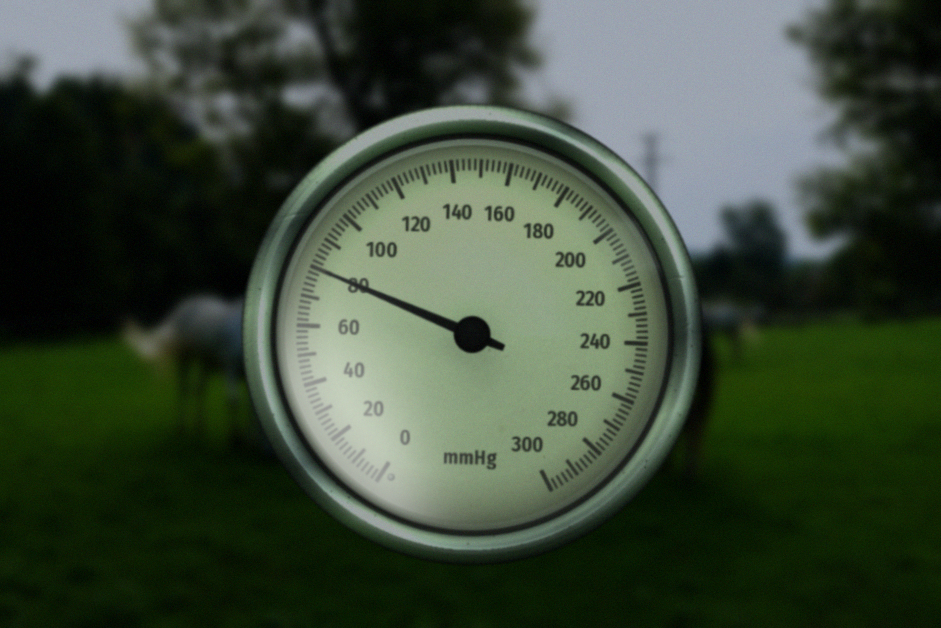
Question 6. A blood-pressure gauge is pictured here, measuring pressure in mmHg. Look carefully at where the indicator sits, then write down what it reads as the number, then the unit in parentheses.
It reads 80 (mmHg)
